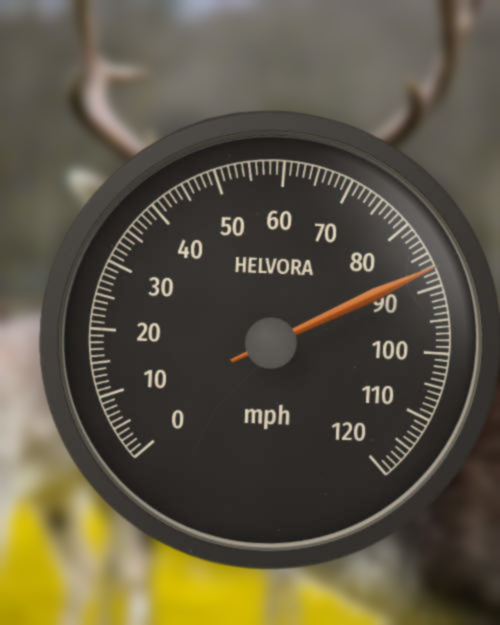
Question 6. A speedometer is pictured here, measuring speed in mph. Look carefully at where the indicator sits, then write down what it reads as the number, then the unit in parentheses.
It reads 87 (mph)
